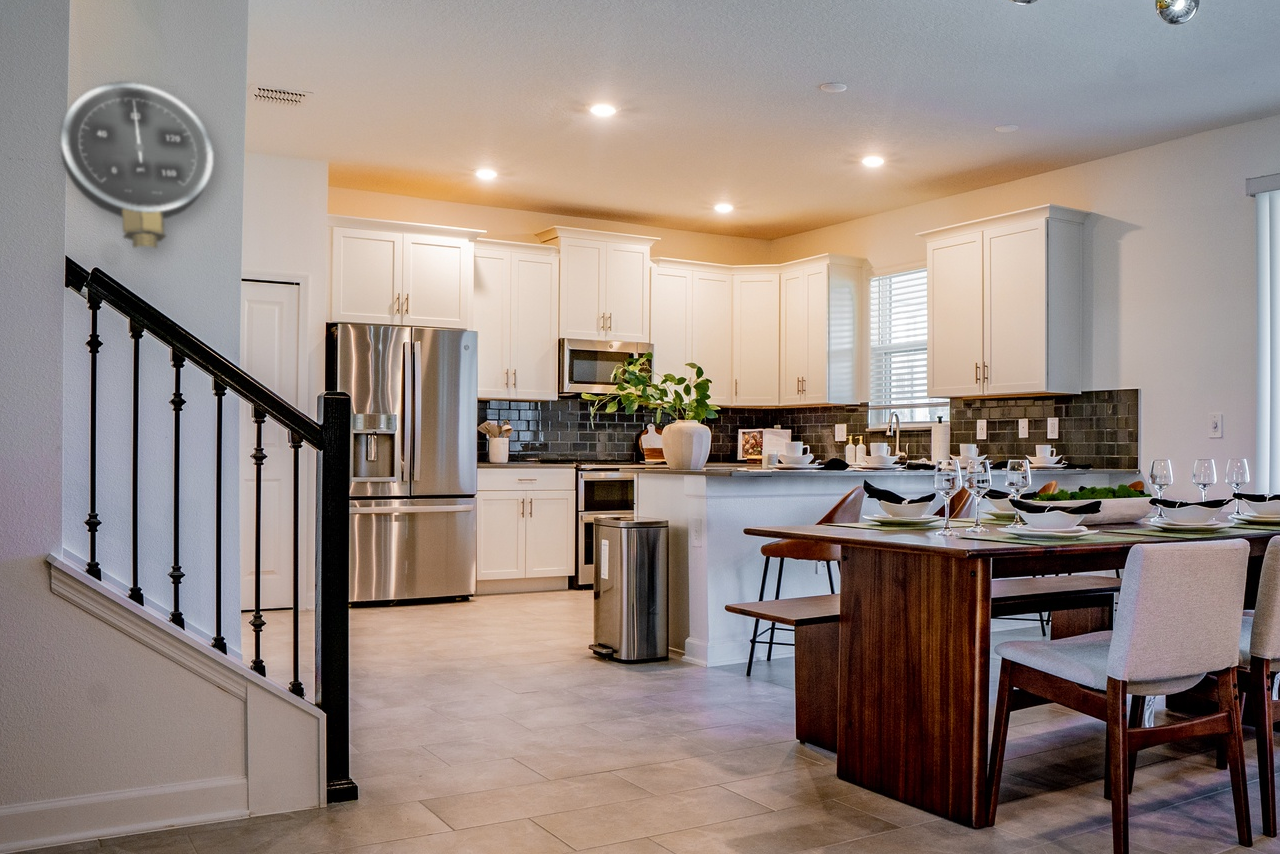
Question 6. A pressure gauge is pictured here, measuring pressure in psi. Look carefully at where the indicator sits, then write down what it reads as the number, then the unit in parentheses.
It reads 80 (psi)
